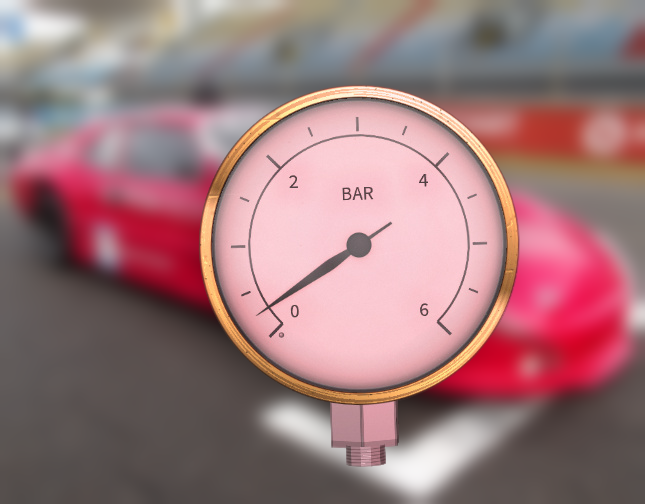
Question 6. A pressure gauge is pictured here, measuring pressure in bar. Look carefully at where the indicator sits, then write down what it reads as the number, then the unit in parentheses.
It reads 0.25 (bar)
